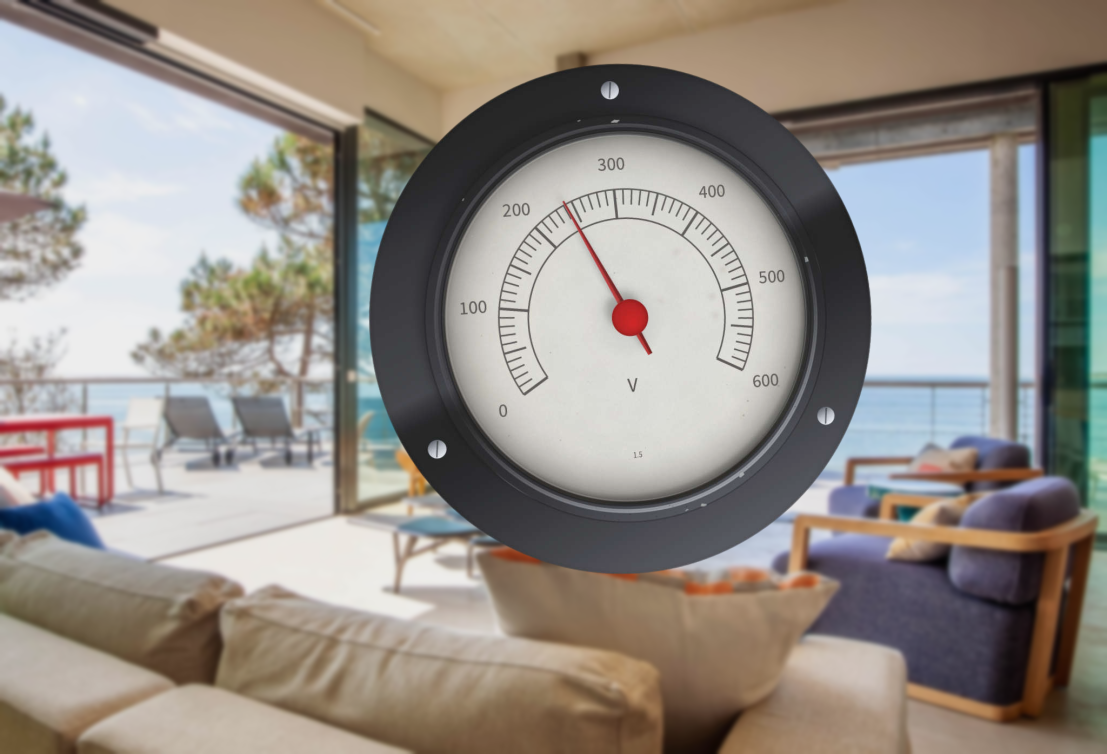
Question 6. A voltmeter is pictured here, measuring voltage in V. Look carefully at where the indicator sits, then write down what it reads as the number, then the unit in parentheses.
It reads 240 (V)
